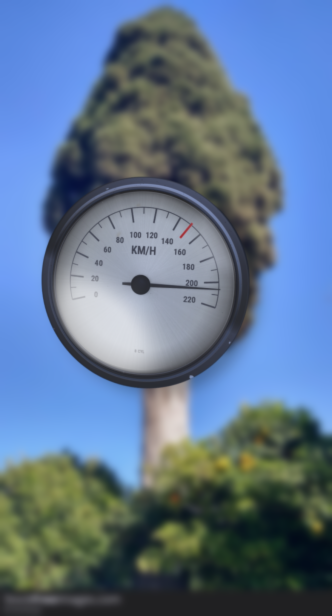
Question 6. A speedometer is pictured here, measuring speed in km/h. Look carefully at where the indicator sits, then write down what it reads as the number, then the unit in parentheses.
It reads 205 (km/h)
